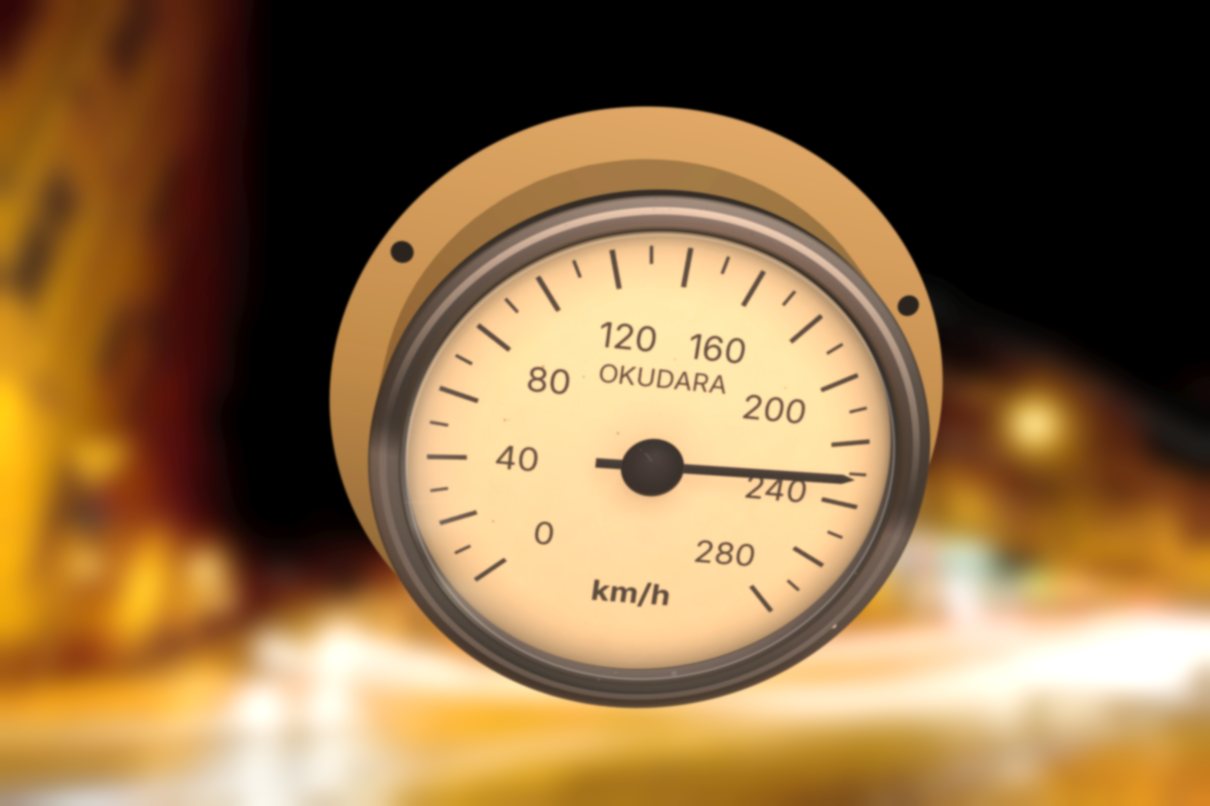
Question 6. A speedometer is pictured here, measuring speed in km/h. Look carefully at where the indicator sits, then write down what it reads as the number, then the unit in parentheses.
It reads 230 (km/h)
